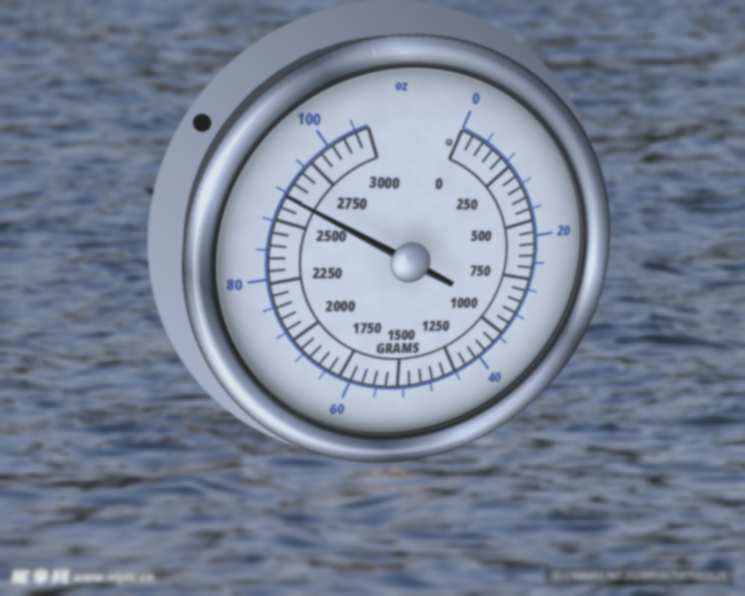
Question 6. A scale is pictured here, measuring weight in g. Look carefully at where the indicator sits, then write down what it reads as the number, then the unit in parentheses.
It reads 2600 (g)
